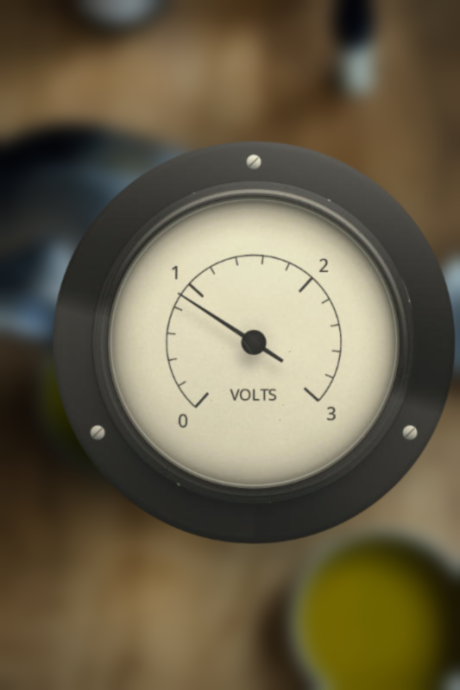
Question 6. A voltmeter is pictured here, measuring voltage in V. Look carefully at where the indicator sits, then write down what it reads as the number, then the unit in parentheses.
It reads 0.9 (V)
